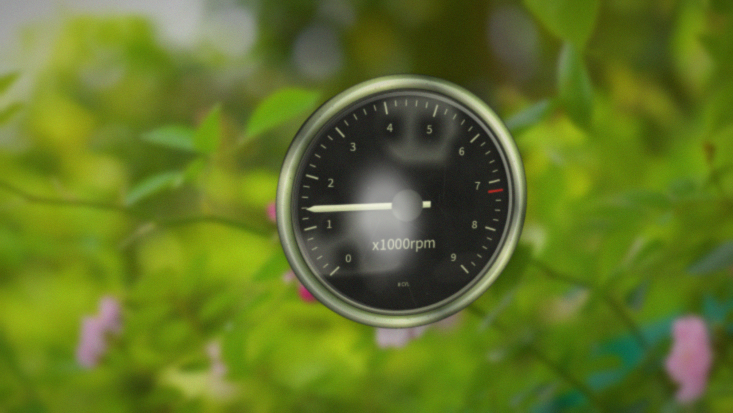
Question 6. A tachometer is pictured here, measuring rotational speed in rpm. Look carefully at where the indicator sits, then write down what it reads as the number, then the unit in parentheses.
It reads 1400 (rpm)
